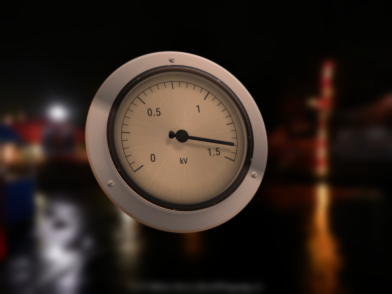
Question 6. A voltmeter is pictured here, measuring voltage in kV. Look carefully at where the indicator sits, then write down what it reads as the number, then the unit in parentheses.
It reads 1.4 (kV)
